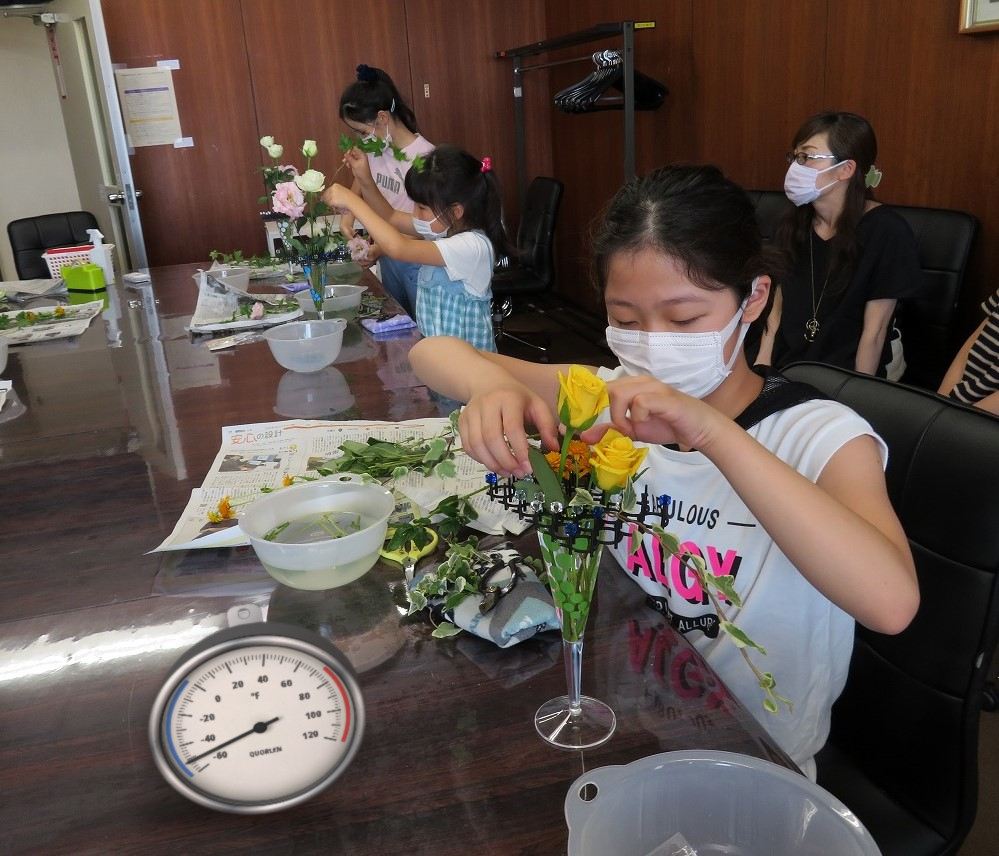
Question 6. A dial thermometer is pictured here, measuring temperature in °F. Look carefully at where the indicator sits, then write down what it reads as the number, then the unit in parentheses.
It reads -50 (°F)
